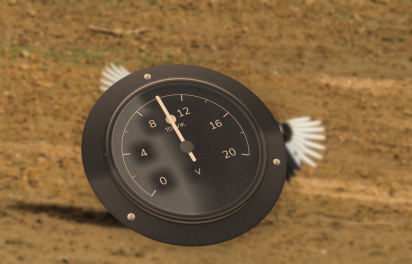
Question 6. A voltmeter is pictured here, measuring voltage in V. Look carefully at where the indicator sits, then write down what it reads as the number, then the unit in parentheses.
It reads 10 (V)
